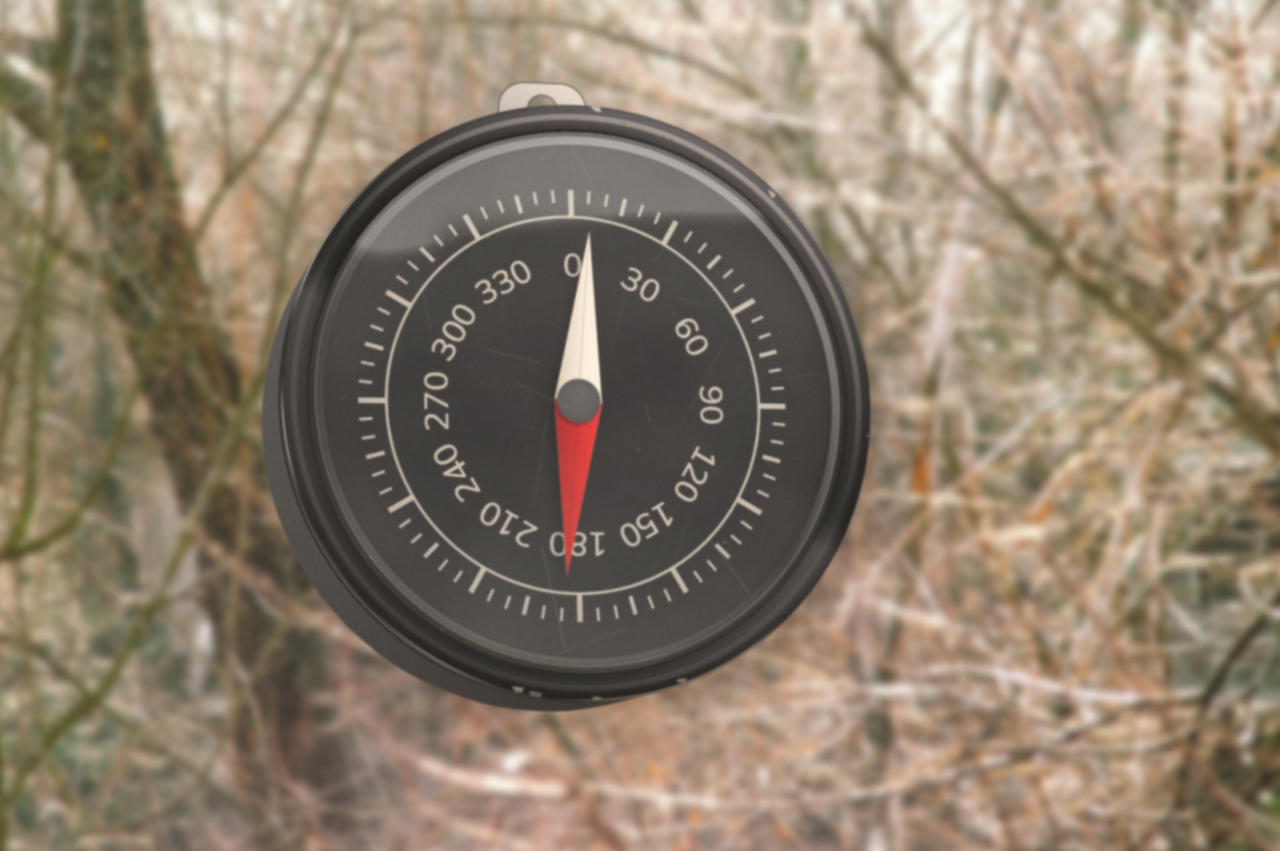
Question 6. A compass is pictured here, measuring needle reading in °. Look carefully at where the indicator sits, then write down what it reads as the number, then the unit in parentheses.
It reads 185 (°)
